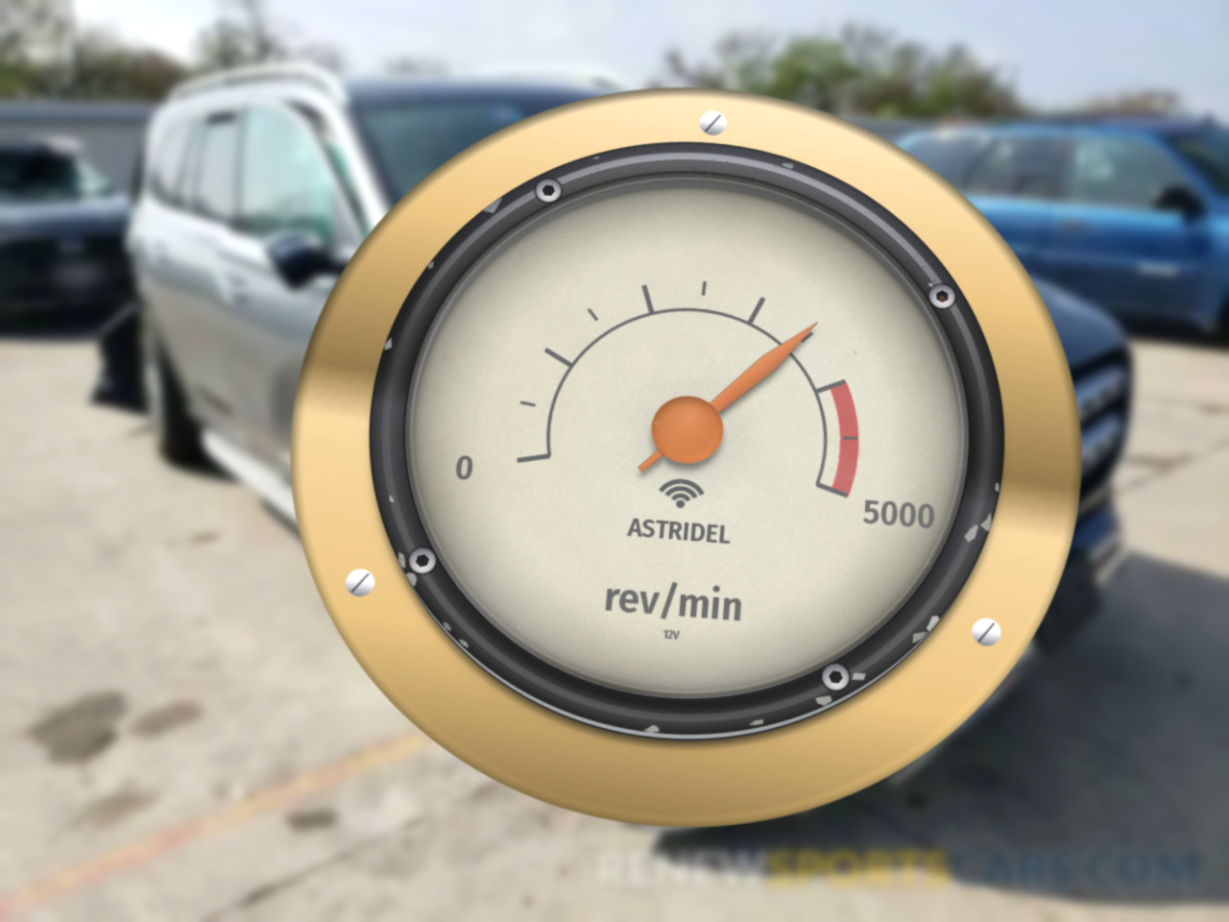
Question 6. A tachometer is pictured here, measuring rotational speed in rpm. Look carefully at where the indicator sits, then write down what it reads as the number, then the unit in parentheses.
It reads 3500 (rpm)
